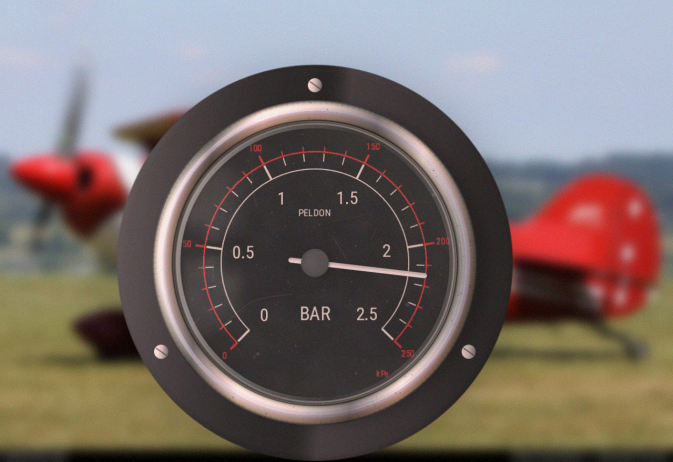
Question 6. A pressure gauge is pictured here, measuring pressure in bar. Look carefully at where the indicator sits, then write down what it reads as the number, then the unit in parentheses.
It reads 2.15 (bar)
